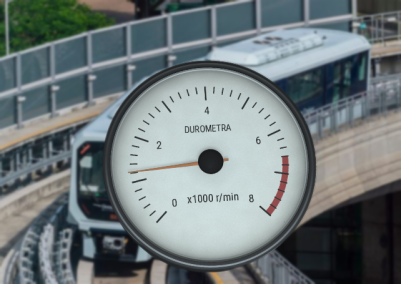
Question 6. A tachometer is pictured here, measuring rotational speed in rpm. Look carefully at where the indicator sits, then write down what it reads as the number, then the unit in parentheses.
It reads 1200 (rpm)
